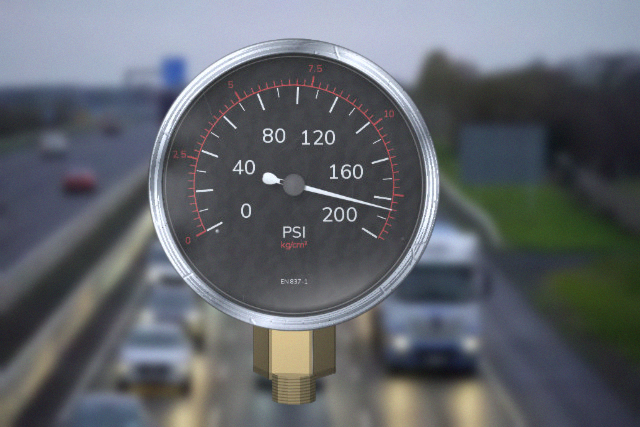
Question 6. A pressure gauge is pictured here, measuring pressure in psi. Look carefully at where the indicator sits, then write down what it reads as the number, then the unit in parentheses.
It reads 185 (psi)
